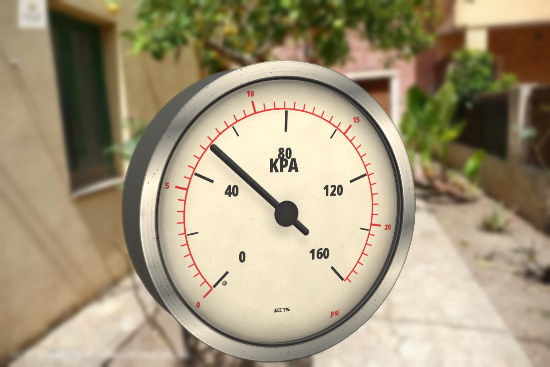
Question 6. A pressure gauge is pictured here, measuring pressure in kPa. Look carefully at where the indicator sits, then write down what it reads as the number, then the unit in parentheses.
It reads 50 (kPa)
